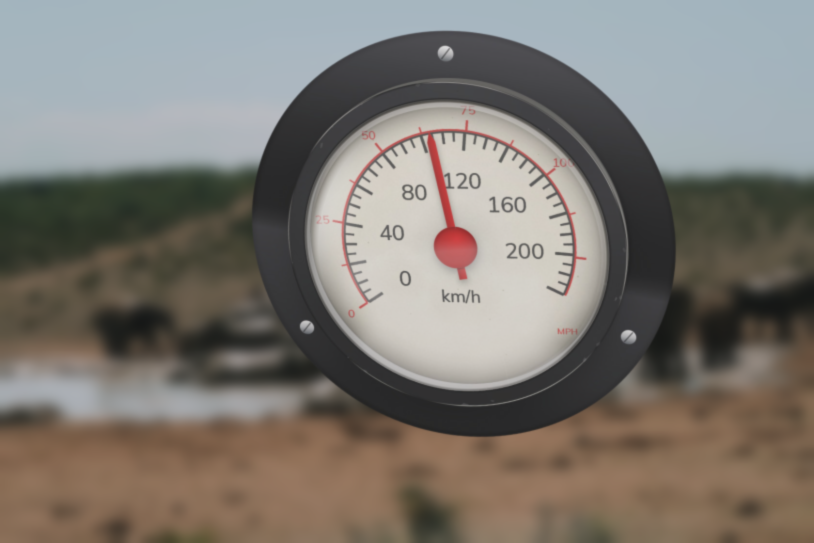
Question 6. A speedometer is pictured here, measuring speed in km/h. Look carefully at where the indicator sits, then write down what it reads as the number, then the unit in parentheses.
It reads 105 (km/h)
